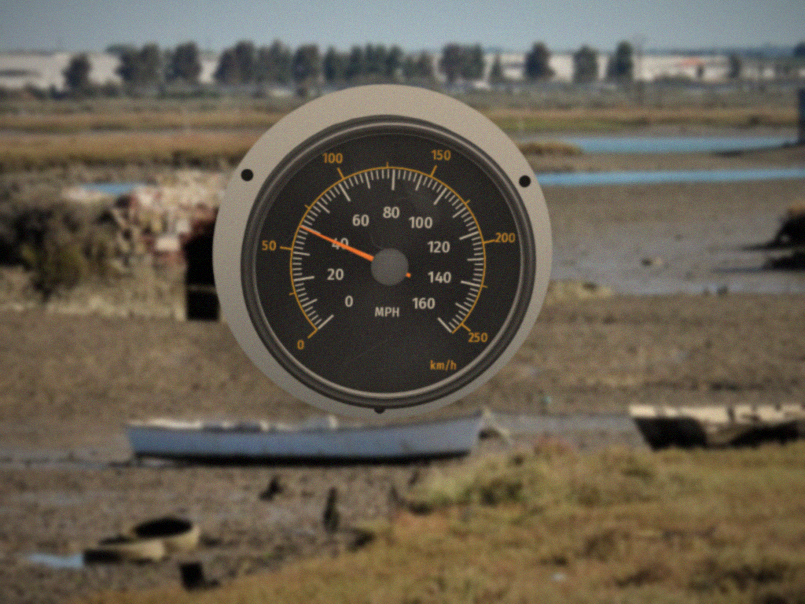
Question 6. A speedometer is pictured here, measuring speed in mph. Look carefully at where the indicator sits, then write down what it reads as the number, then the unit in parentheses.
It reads 40 (mph)
